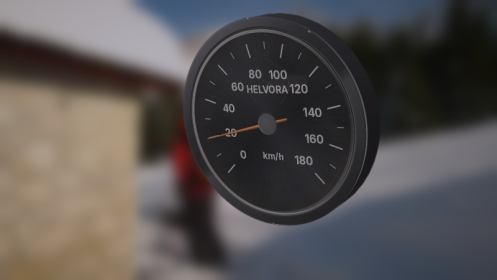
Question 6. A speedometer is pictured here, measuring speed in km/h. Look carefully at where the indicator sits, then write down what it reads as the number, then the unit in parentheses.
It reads 20 (km/h)
